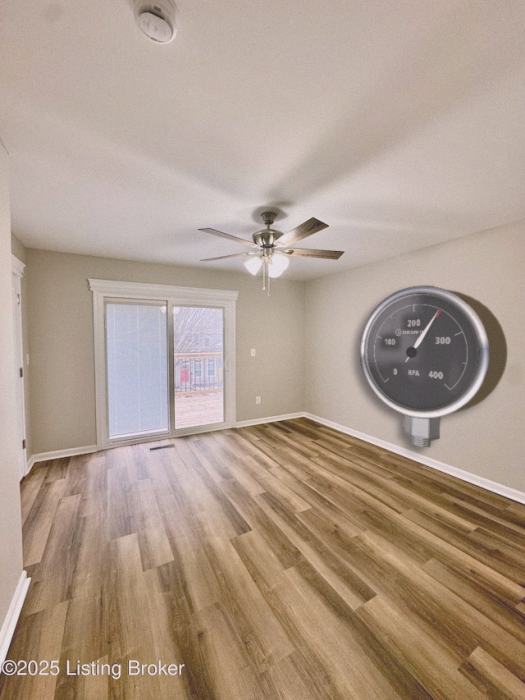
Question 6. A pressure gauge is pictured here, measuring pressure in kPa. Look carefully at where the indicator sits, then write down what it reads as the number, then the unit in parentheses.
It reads 250 (kPa)
